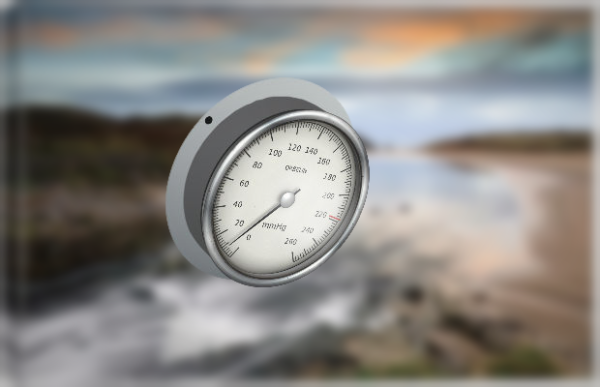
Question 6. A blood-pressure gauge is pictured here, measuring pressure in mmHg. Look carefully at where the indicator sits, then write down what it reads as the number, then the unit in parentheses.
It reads 10 (mmHg)
